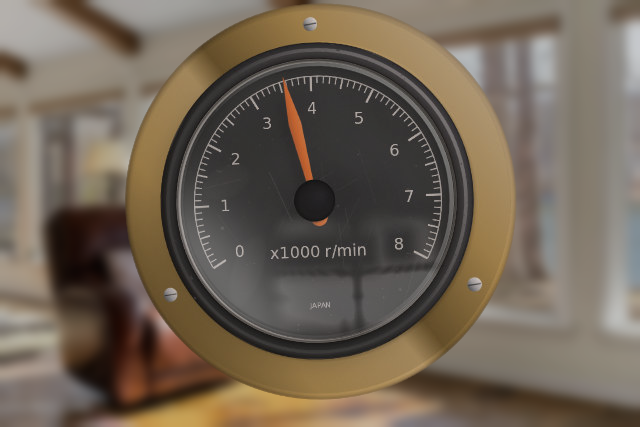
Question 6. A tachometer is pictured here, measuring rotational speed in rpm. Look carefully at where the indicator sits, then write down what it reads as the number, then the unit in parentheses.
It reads 3600 (rpm)
